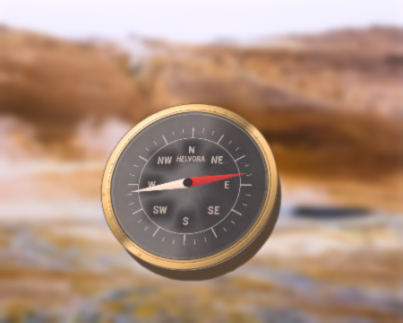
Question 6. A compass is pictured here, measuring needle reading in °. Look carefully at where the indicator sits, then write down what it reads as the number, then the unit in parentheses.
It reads 80 (°)
